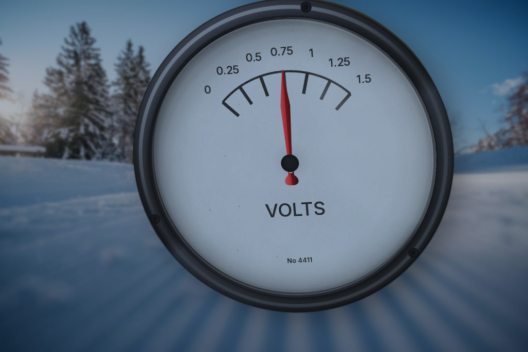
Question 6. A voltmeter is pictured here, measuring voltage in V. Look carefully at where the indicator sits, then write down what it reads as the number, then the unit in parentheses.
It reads 0.75 (V)
